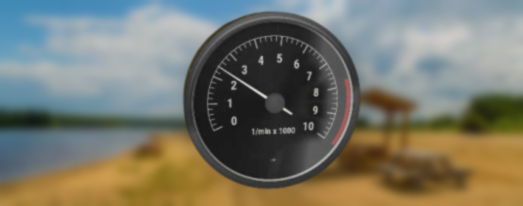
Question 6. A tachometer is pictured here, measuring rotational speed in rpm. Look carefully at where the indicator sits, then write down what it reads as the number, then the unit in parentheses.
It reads 2400 (rpm)
